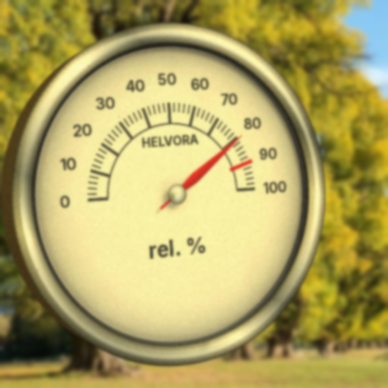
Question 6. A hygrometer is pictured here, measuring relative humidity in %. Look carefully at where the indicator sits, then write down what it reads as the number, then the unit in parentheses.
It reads 80 (%)
